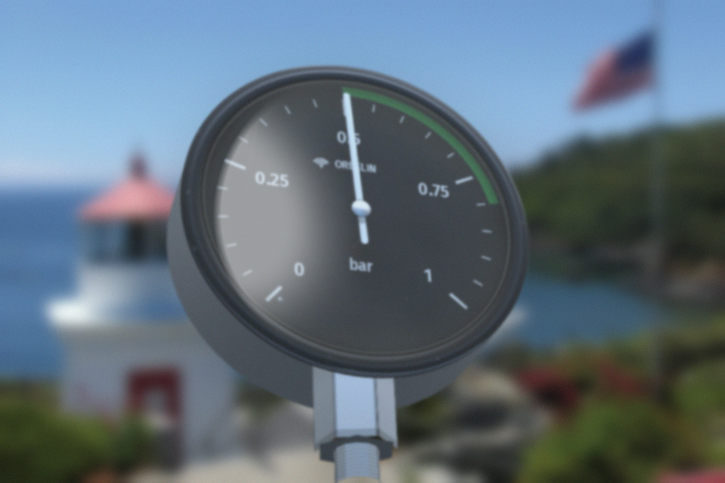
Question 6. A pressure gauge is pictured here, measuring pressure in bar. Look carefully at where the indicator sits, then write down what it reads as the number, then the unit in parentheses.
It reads 0.5 (bar)
